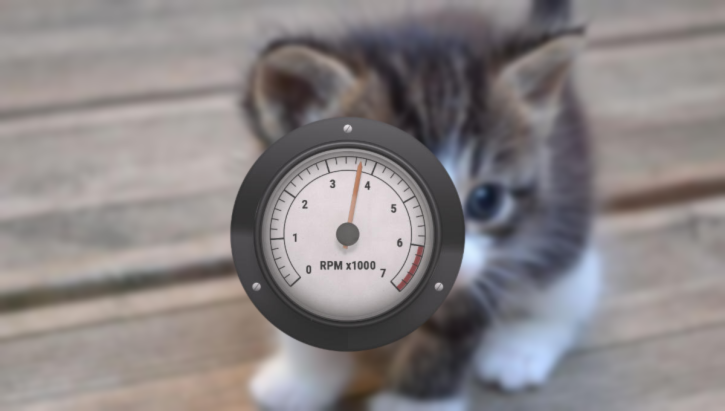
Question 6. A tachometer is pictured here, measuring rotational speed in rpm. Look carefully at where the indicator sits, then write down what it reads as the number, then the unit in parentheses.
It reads 3700 (rpm)
